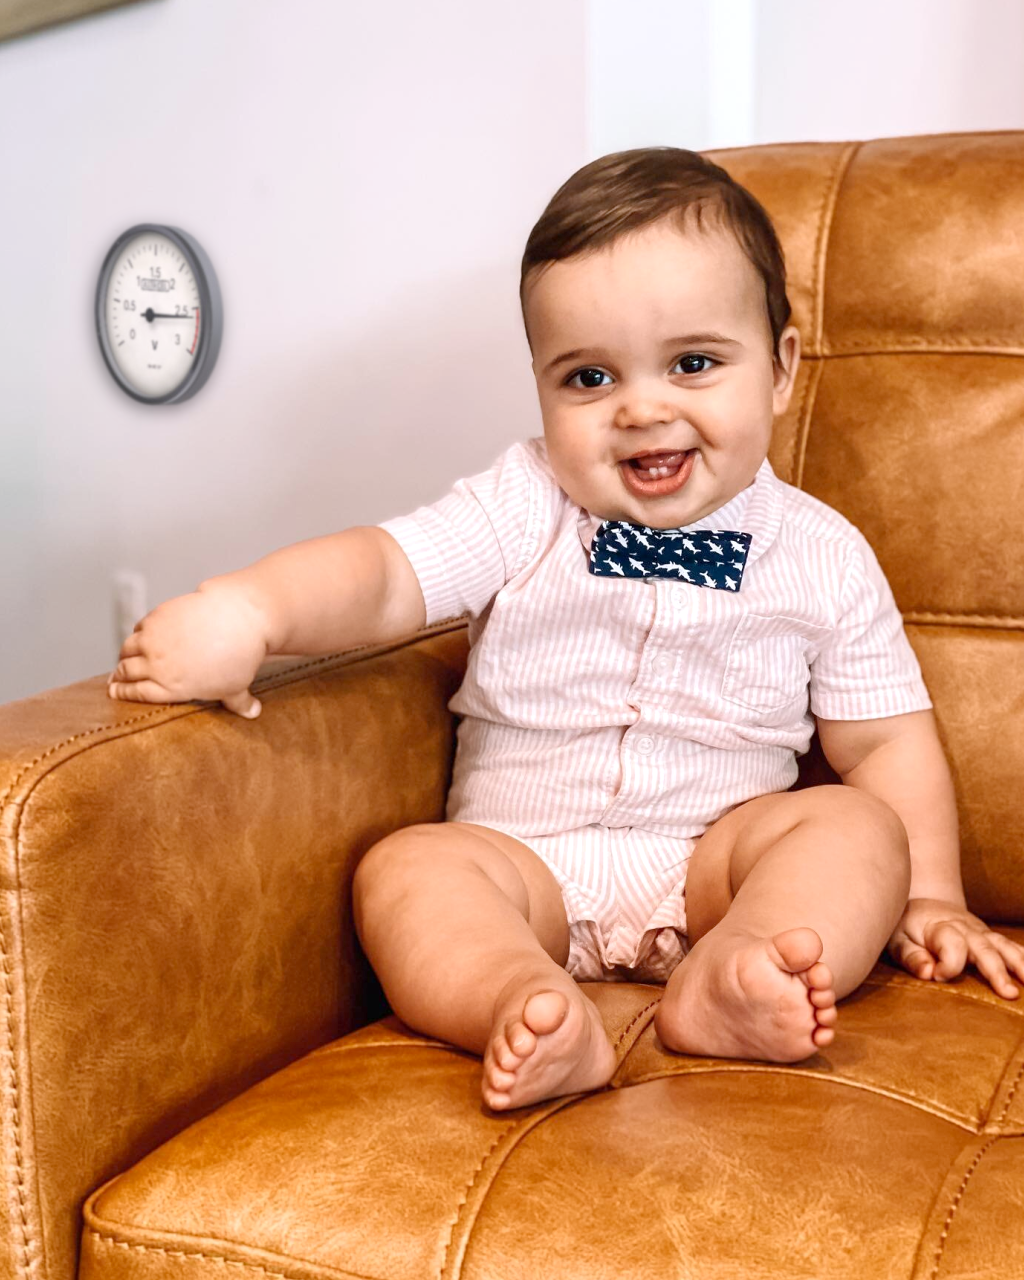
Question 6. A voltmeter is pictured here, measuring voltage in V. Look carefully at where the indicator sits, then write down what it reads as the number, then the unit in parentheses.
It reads 2.6 (V)
